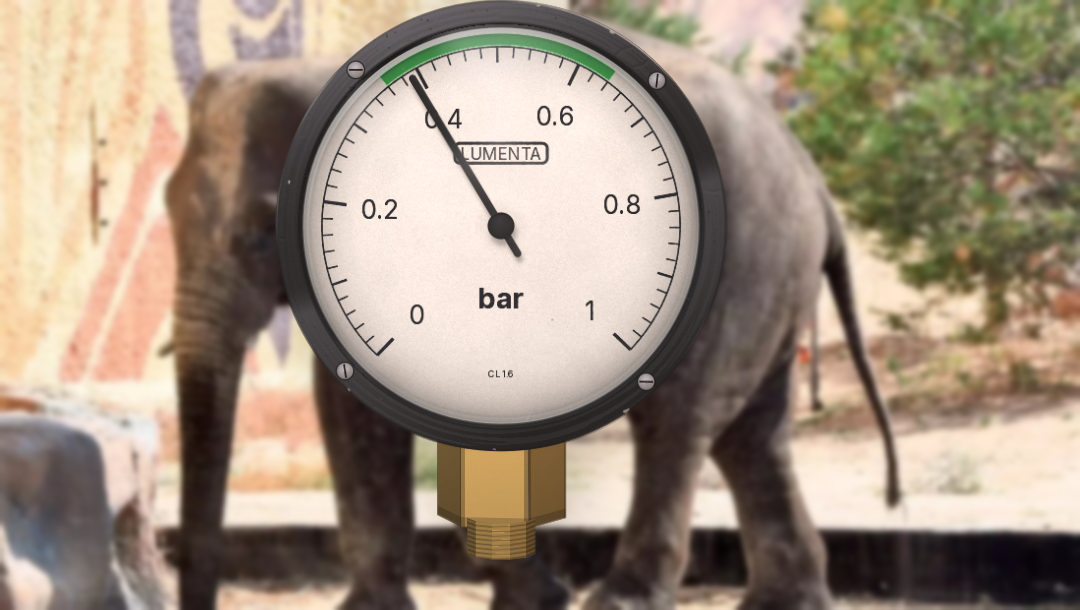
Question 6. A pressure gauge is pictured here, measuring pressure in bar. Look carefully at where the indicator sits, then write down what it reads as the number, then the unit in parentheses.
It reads 0.39 (bar)
